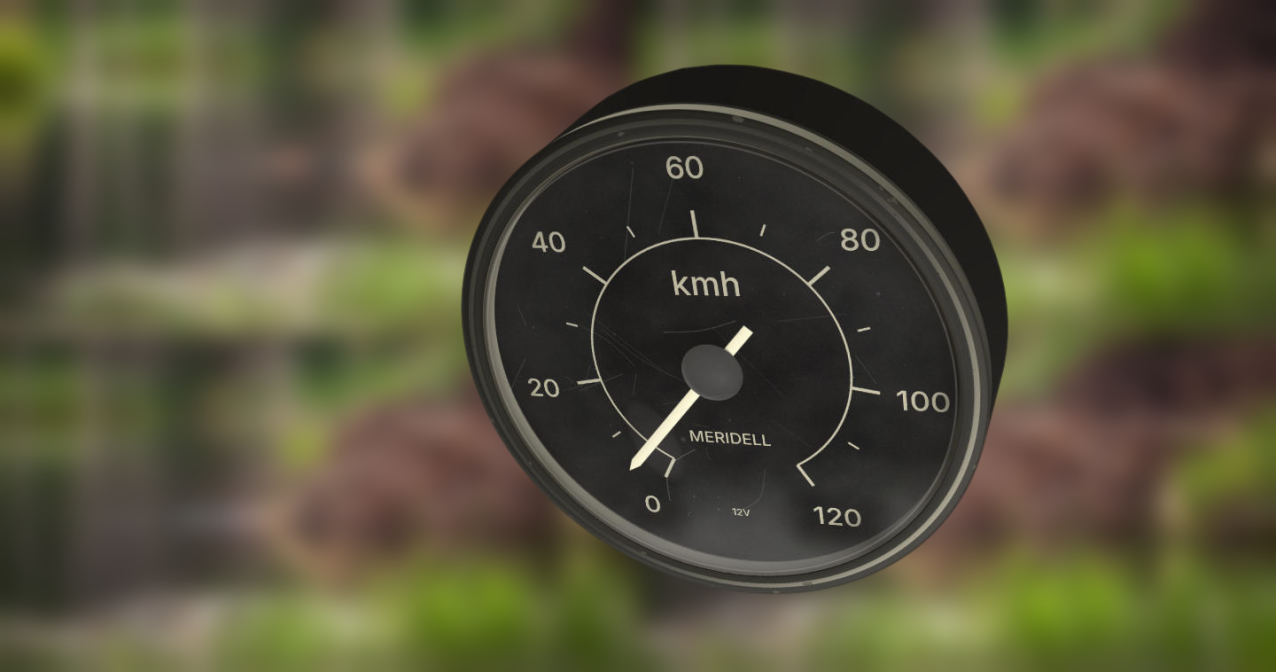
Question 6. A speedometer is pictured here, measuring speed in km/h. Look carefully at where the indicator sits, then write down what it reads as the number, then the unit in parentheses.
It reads 5 (km/h)
